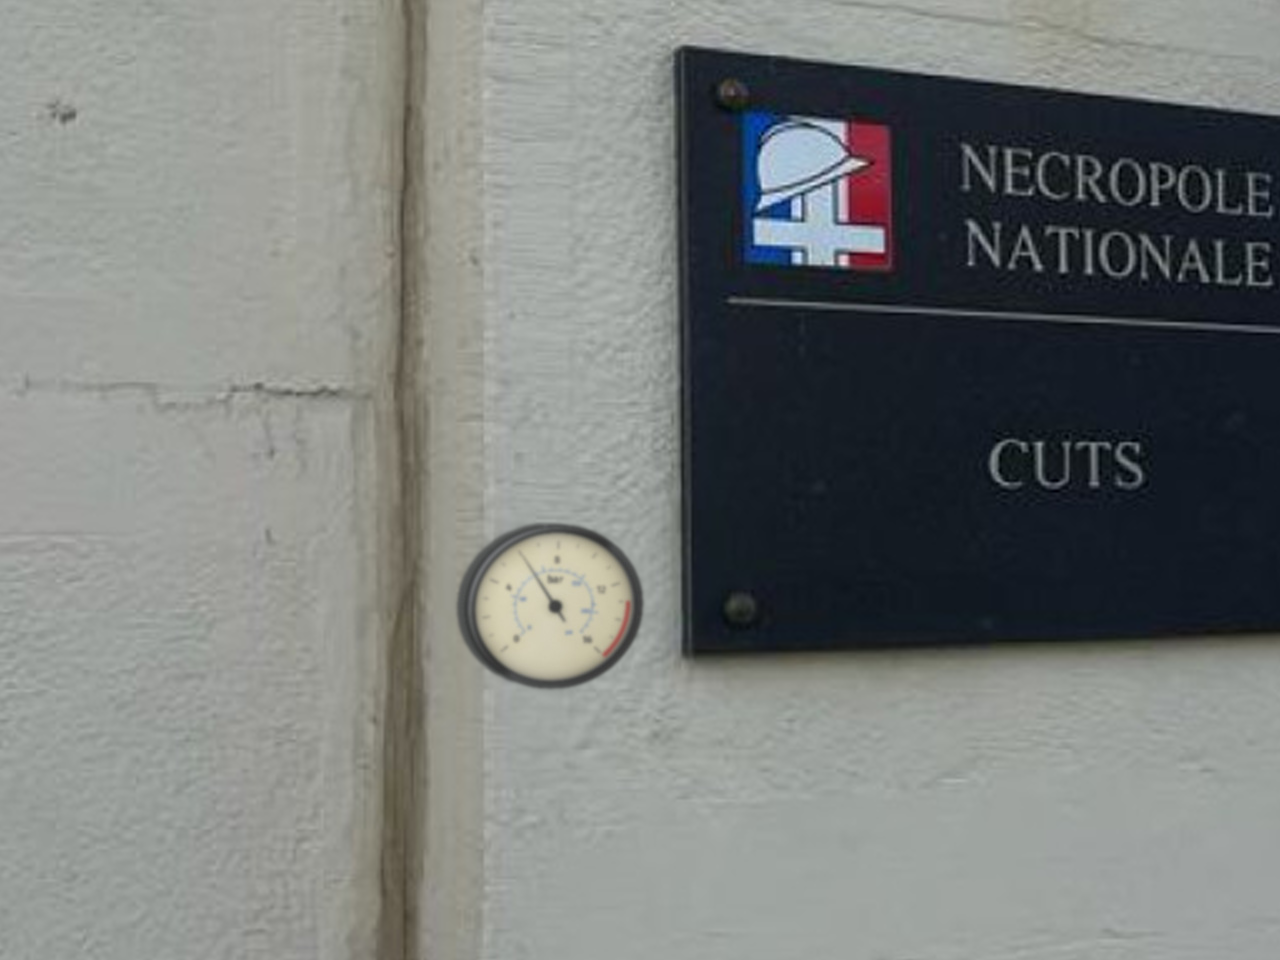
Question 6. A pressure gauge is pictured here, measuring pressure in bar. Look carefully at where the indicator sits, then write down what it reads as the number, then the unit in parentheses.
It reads 6 (bar)
